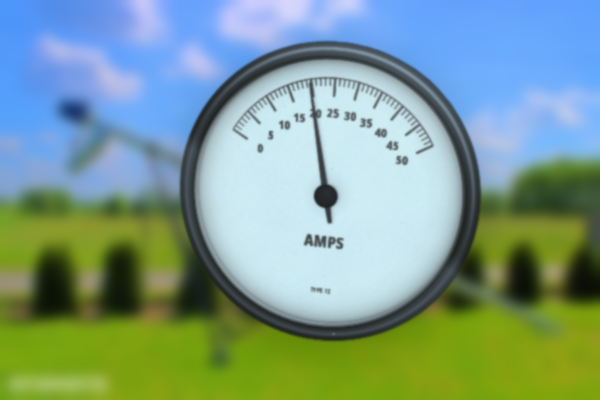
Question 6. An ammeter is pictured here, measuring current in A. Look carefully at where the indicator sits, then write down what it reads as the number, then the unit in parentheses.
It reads 20 (A)
